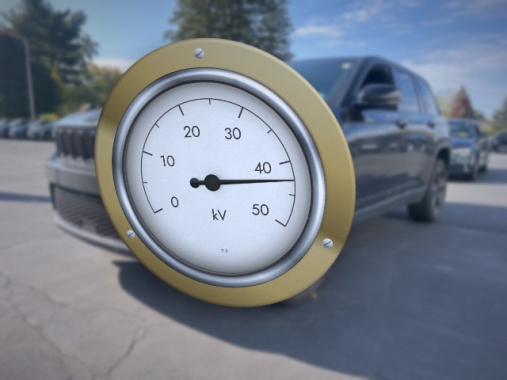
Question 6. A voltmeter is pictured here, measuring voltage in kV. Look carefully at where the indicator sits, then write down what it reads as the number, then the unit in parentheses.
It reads 42.5 (kV)
